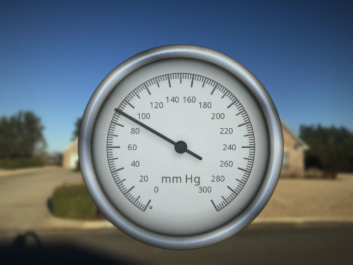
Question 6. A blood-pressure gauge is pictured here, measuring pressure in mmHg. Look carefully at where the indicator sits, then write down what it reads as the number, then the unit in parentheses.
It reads 90 (mmHg)
